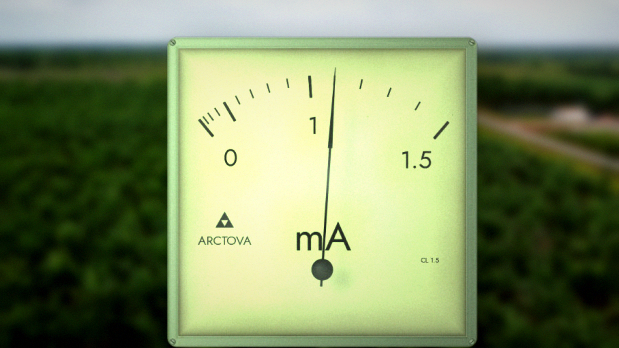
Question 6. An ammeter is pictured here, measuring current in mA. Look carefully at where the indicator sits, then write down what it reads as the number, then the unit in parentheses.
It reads 1.1 (mA)
